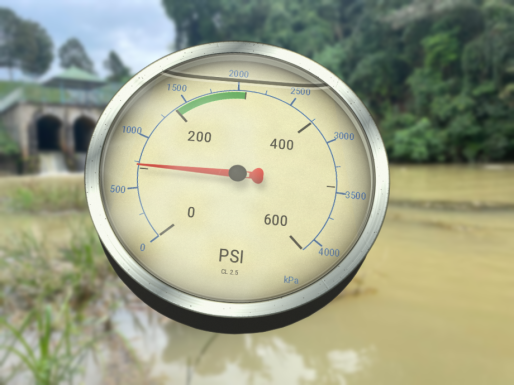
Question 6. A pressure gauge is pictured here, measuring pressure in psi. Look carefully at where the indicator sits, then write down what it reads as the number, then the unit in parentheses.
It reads 100 (psi)
